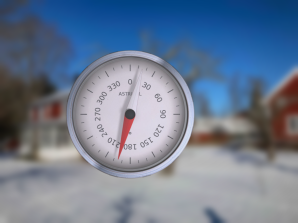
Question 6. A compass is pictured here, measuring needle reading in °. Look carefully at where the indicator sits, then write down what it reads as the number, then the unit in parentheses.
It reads 195 (°)
